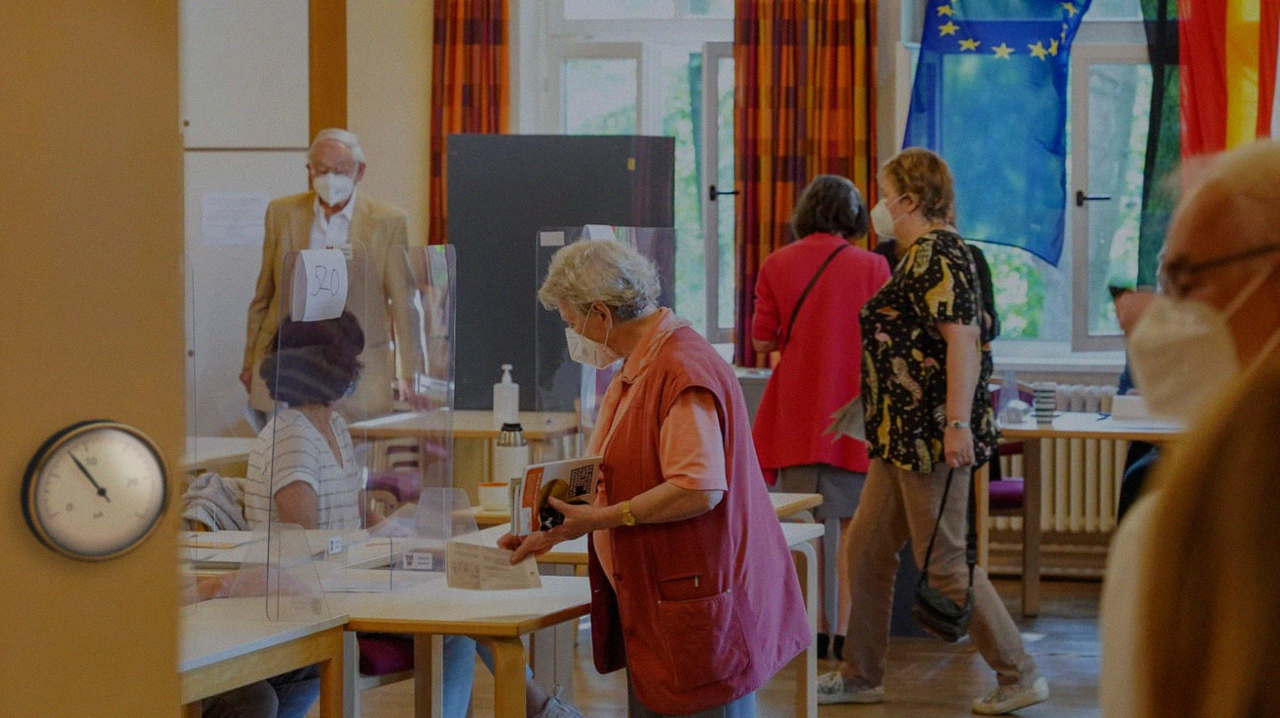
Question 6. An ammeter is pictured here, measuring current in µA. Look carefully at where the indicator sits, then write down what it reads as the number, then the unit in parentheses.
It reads 8 (µA)
